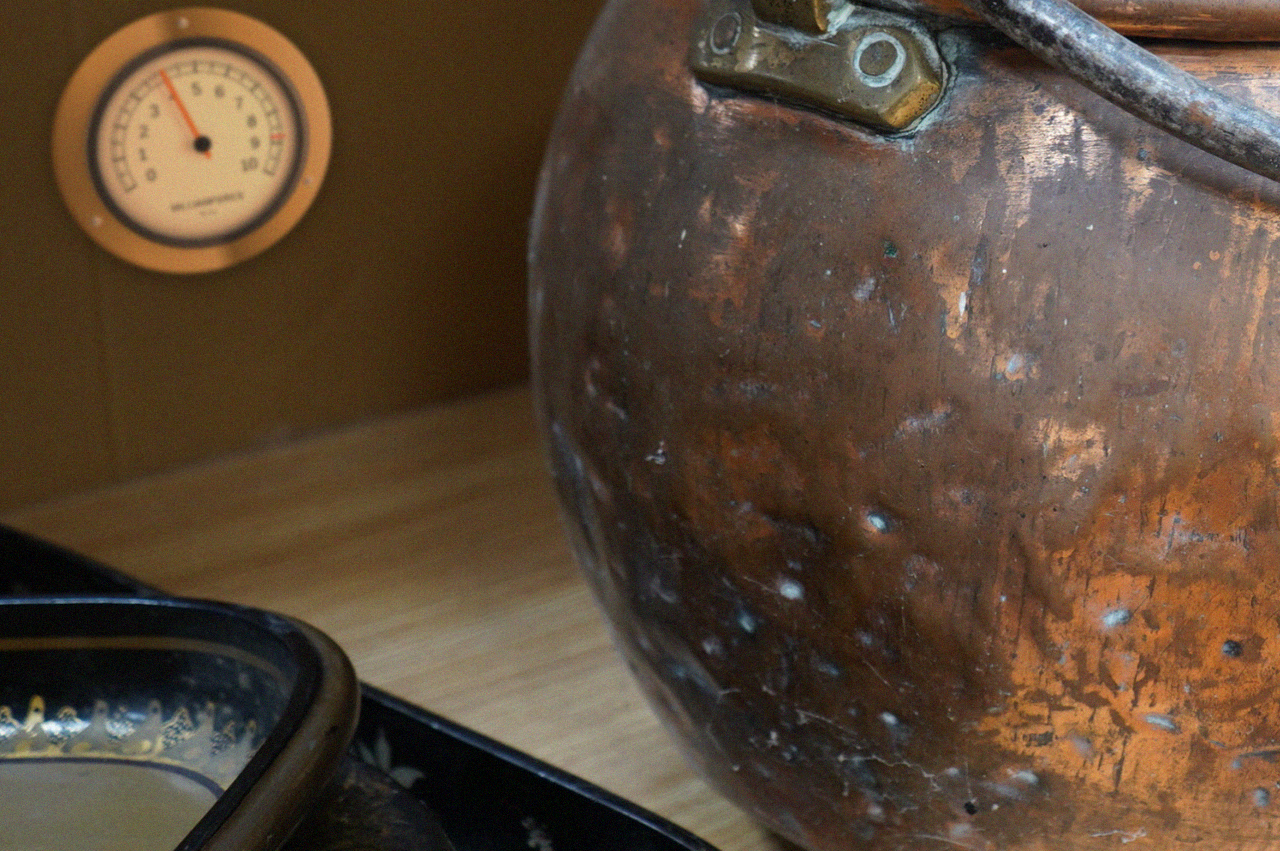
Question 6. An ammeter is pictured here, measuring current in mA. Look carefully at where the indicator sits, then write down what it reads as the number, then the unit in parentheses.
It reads 4 (mA)
